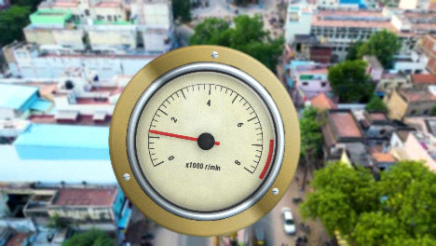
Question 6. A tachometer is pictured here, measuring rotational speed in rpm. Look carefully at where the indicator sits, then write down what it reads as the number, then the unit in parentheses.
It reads 1200 (rpm)
